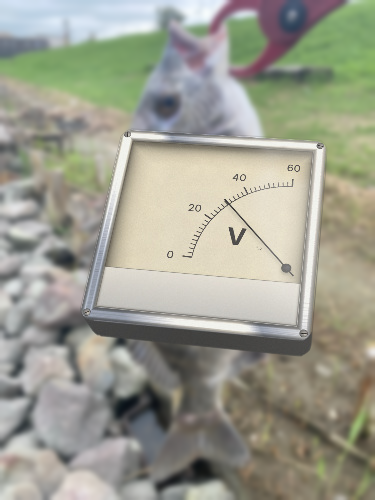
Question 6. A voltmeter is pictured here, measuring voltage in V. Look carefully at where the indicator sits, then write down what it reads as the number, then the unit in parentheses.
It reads 30 (V)
